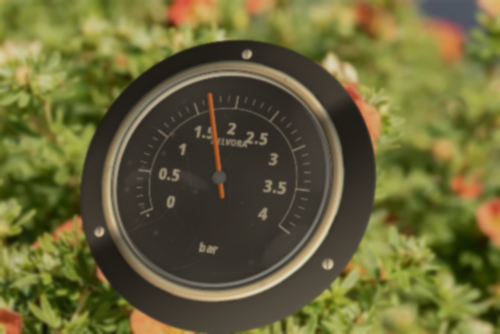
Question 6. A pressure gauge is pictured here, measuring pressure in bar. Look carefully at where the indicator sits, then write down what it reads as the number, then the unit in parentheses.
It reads 1.7 (bar)
